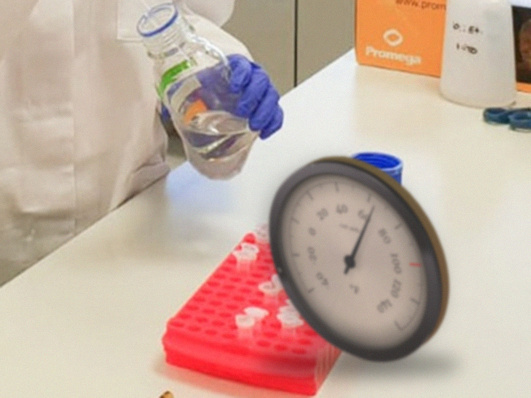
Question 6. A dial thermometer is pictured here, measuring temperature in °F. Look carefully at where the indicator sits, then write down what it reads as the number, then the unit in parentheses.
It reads 65 (°F)
